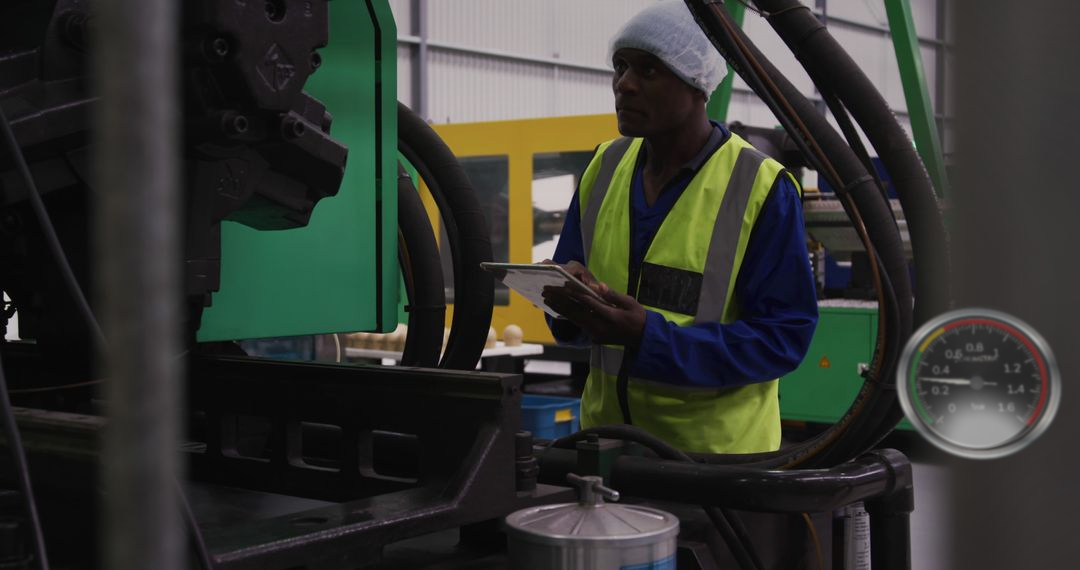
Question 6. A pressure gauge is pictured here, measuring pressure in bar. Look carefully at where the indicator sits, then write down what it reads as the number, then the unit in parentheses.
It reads 0.3 (bar)
